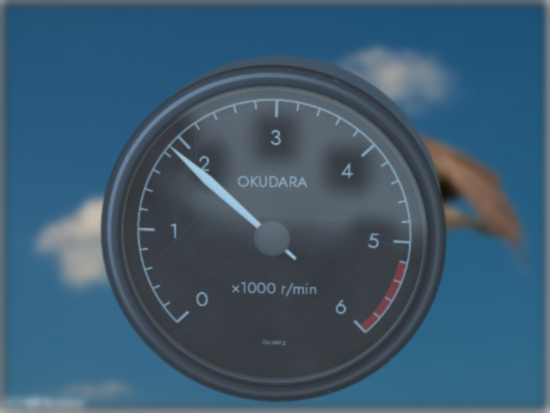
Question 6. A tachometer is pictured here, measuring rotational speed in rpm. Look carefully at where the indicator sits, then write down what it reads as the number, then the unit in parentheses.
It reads 1900 (rpm)
